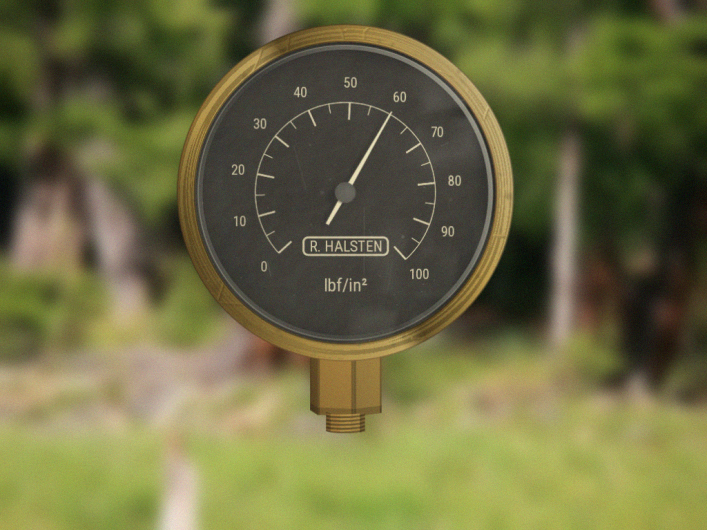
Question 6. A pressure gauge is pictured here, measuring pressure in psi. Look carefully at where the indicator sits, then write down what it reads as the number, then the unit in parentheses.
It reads 60 (psi)
